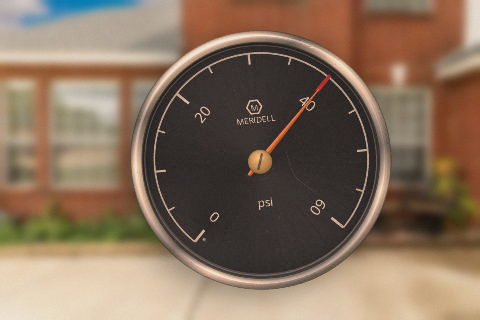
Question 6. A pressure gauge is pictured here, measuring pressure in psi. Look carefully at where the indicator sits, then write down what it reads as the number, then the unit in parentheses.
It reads 40 (psi)
